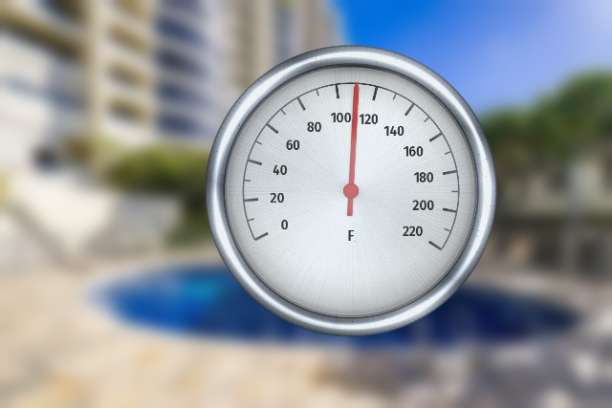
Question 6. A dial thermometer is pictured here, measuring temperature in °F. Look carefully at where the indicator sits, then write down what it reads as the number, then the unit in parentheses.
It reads 110 (°F)
